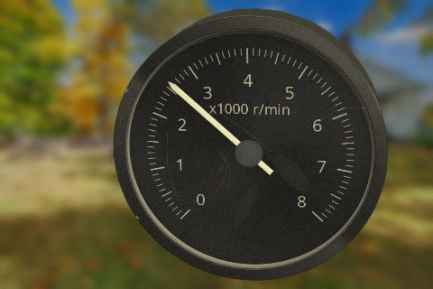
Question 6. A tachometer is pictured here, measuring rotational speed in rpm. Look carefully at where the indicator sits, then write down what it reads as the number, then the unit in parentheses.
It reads 2600 (rpm)
